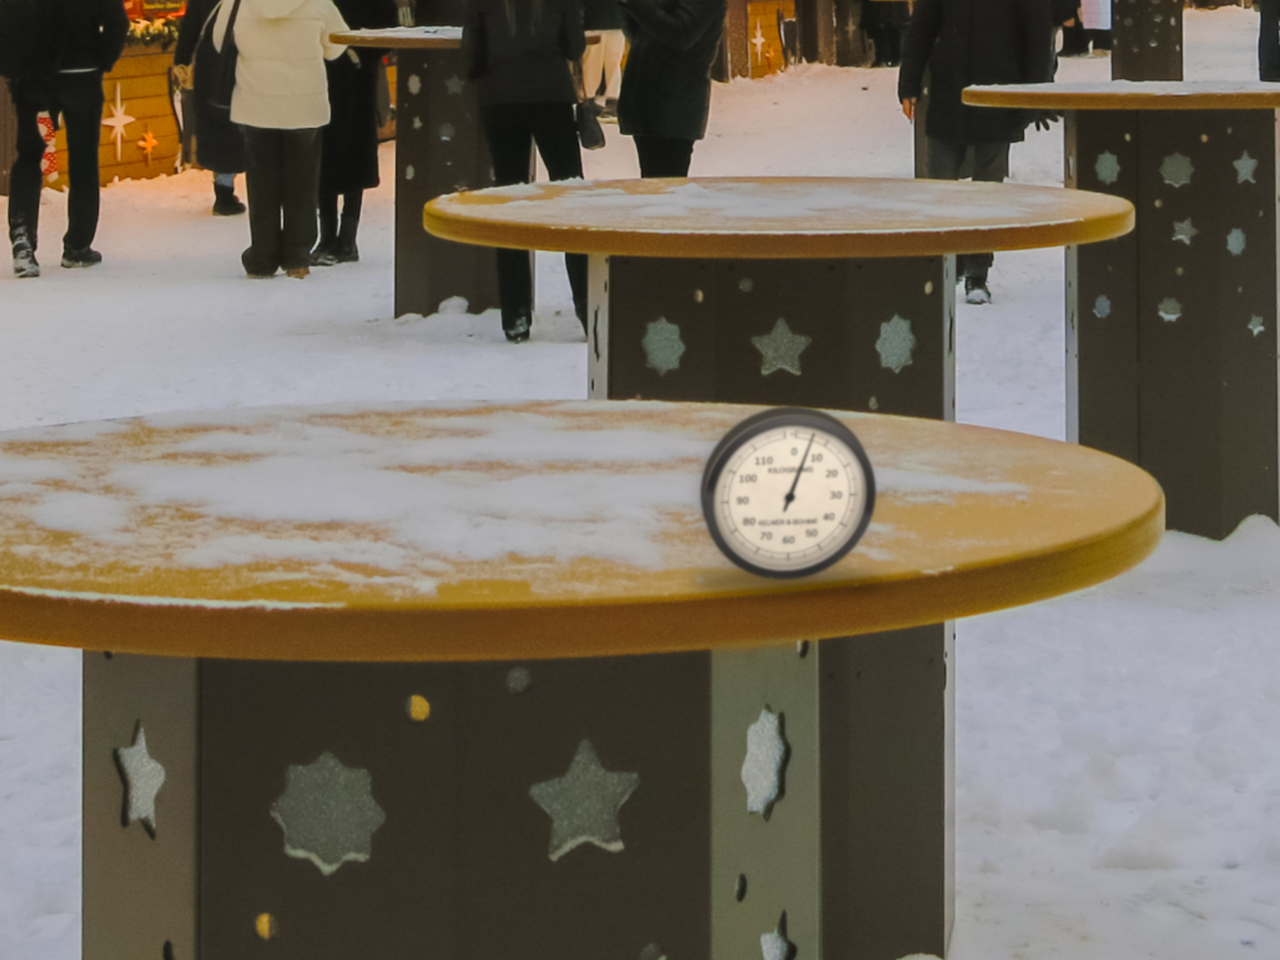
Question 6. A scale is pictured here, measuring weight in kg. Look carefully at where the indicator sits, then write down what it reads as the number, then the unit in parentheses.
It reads 5 (kg)
